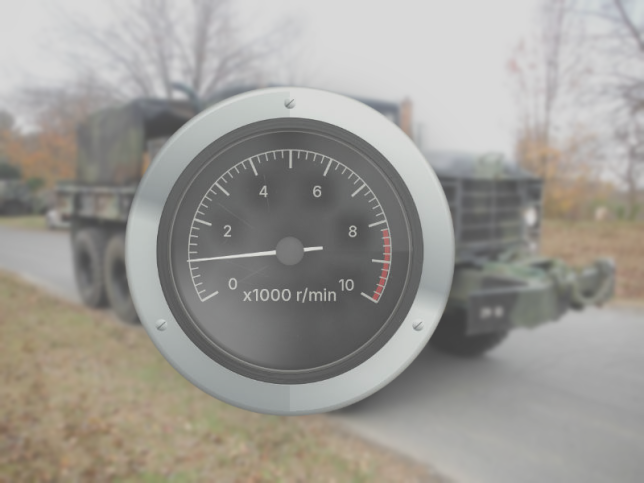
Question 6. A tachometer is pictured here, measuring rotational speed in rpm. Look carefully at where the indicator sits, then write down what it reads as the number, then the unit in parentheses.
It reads 1000 (rpm)
